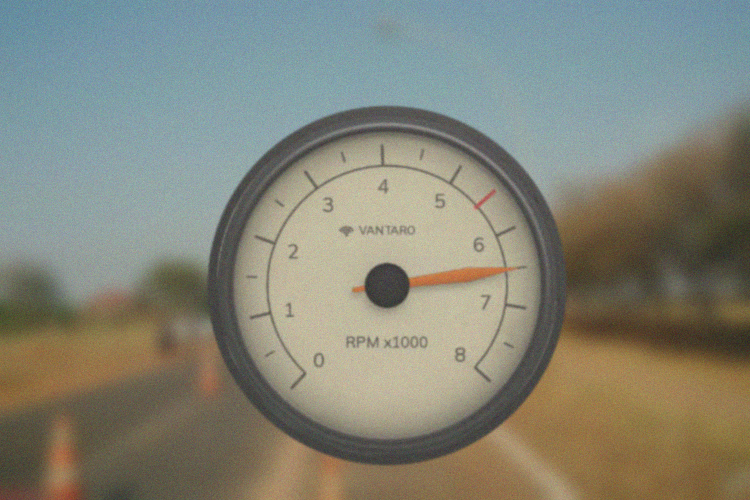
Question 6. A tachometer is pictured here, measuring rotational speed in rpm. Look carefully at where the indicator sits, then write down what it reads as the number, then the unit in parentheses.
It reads 6500 (rpm)
